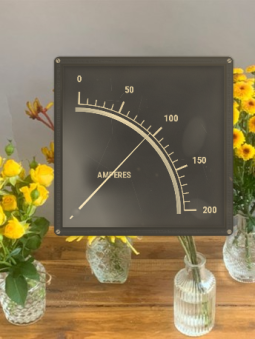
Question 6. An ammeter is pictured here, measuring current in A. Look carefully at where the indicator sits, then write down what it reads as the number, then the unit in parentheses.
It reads 95 (A)
